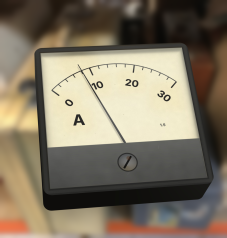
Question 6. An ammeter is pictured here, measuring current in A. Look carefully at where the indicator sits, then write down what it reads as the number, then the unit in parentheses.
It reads 8 (A)
